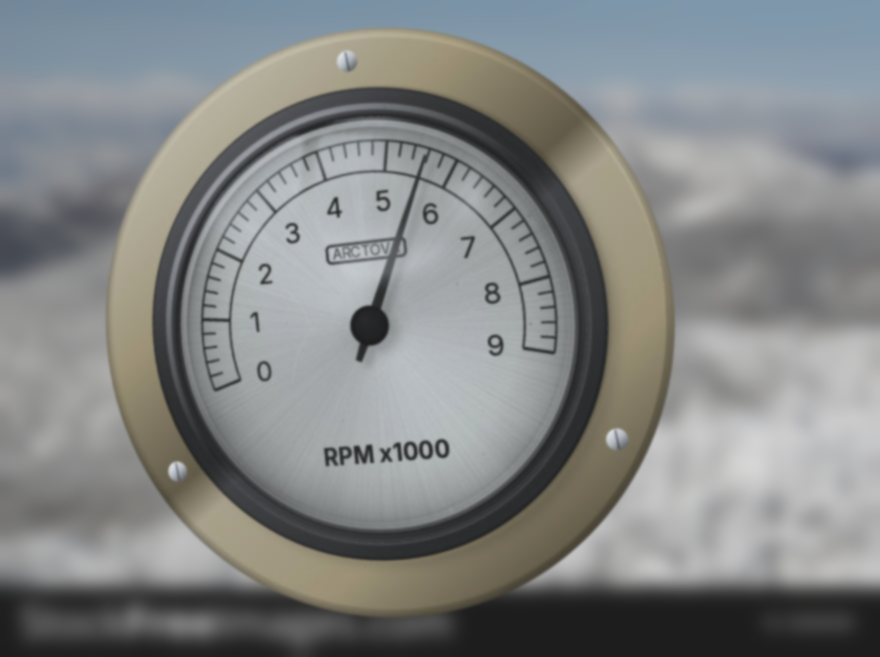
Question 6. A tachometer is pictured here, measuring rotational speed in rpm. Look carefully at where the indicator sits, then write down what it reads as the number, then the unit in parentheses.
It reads 5600 (rpm)
